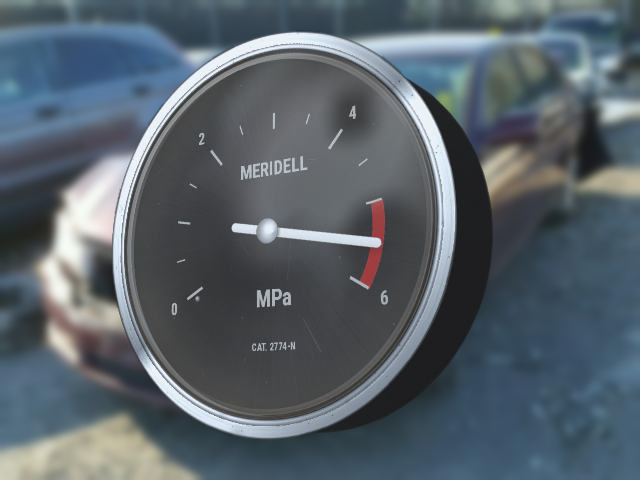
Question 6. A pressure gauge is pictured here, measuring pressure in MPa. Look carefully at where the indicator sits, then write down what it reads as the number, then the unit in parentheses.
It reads 5.5 (MPa)
